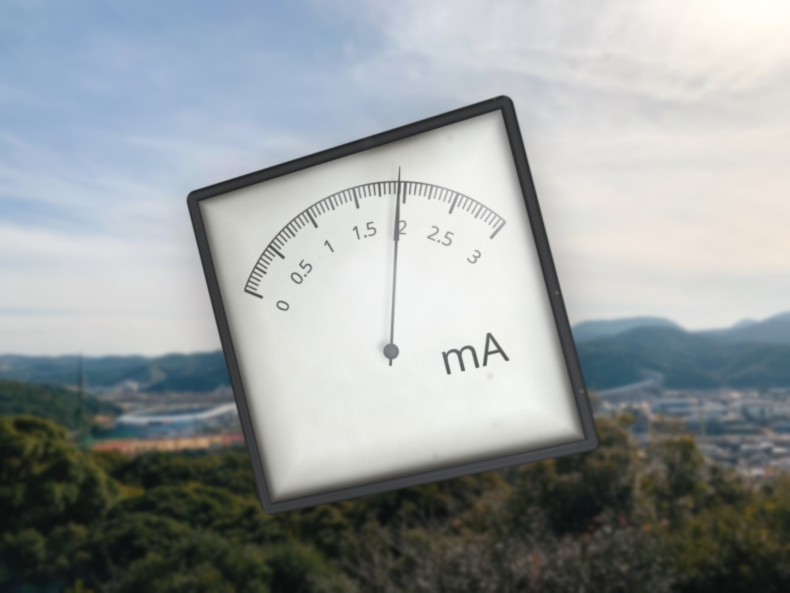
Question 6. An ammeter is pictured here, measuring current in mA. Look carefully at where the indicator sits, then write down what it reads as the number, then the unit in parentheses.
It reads 1.95 (mA)
